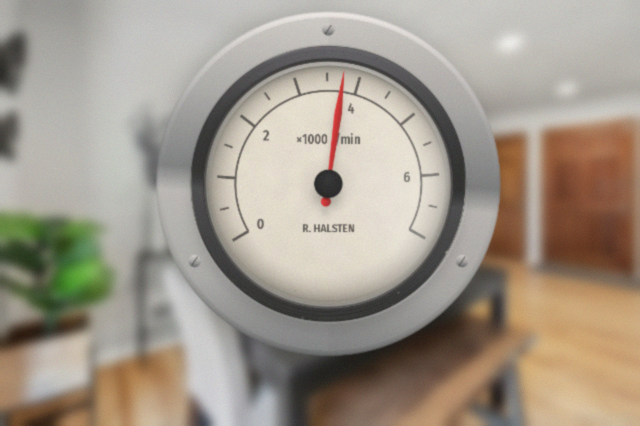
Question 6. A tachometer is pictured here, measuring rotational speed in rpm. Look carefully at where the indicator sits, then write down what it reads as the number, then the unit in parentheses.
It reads 3750 (rpm)
